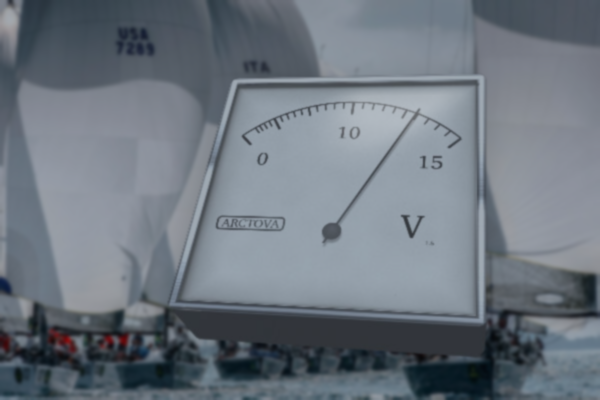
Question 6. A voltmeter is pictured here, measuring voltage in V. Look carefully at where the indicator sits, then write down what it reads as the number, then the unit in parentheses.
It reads 13 (V)
